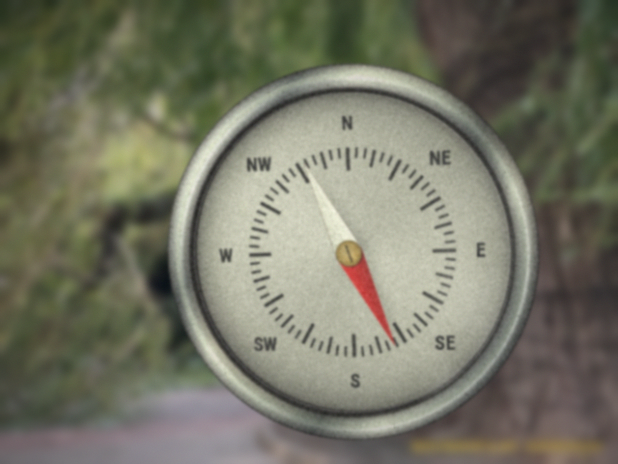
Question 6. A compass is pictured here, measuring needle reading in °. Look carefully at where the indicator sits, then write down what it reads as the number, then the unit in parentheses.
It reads 155 (°)
